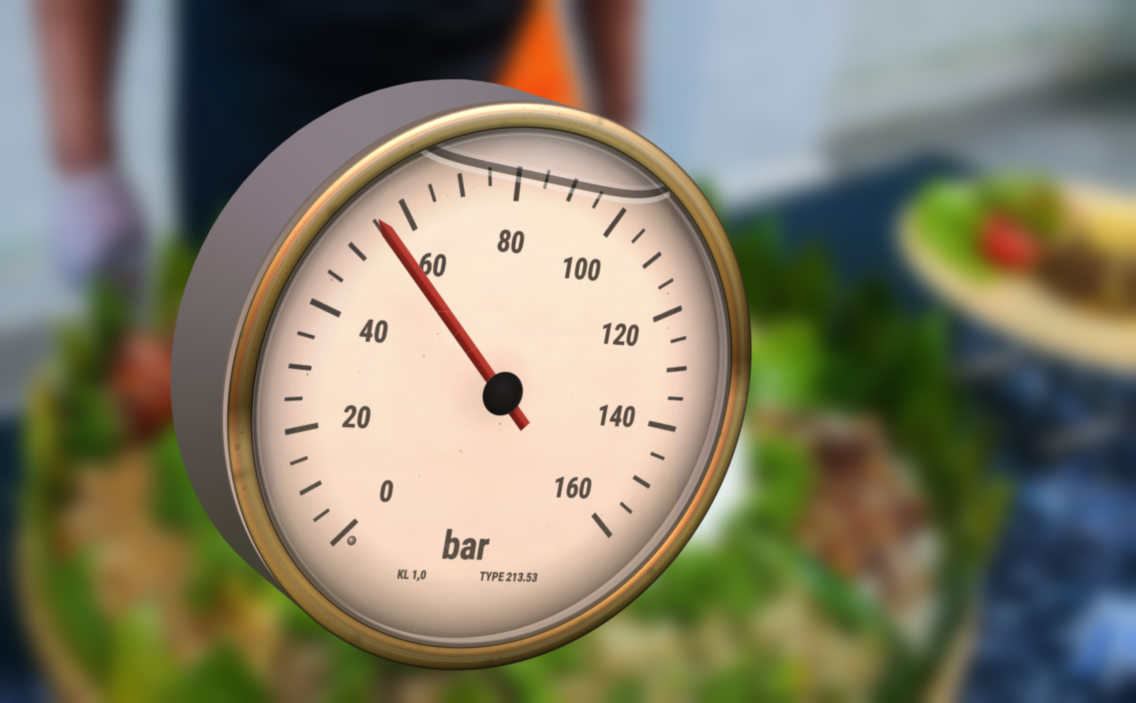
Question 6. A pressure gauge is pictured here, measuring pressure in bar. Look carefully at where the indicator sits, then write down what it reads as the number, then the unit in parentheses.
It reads 55 (bar)
